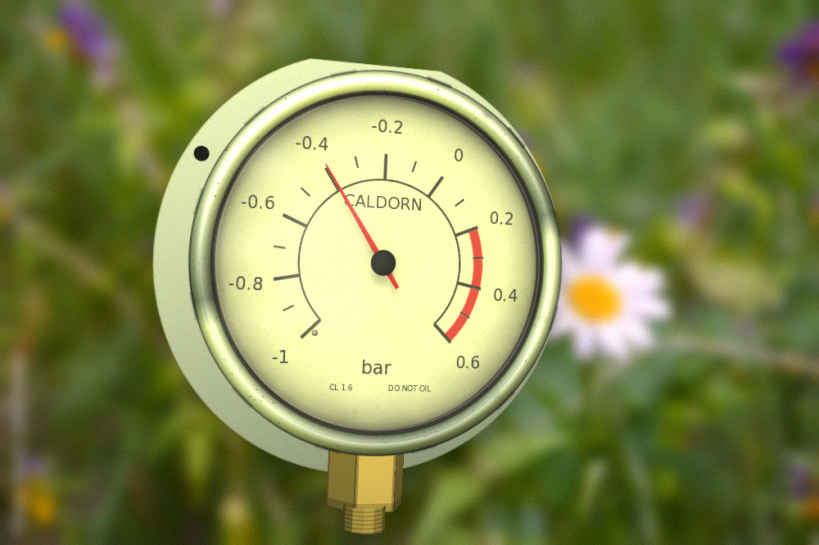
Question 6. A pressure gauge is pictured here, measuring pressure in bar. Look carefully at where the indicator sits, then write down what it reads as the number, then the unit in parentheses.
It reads -0.4 (bar)
